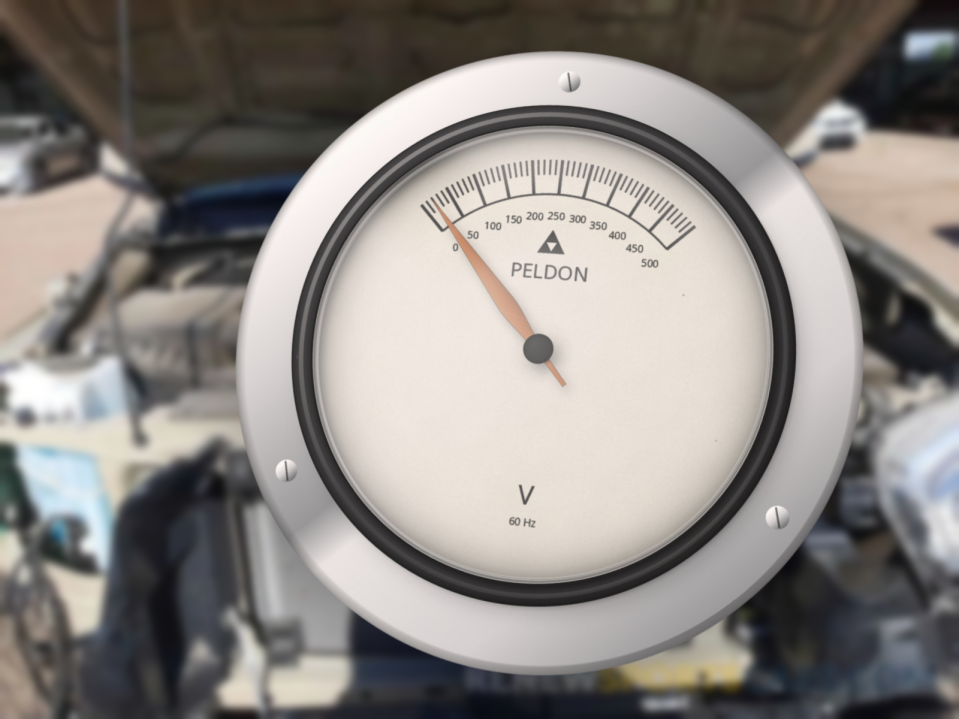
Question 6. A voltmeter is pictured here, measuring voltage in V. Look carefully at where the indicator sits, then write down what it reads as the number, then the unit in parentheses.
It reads 20 (V)
